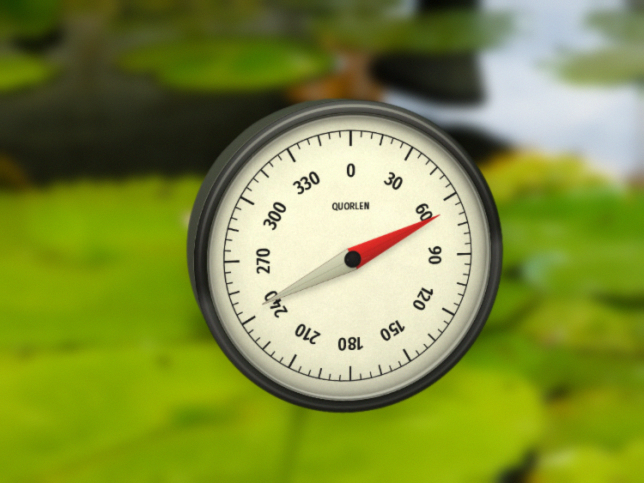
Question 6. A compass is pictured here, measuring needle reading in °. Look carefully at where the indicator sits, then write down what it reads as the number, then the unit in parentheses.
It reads 65 (°)
